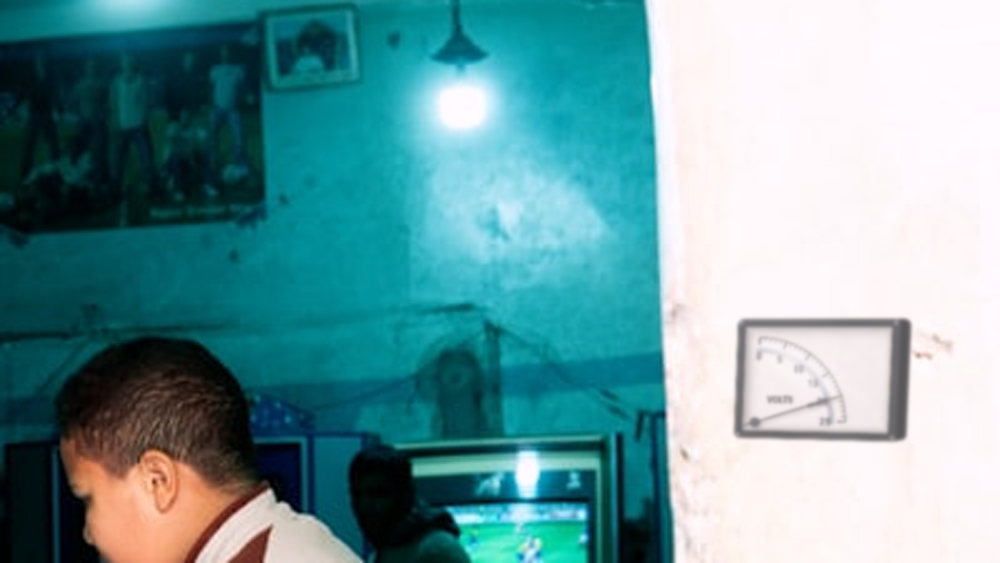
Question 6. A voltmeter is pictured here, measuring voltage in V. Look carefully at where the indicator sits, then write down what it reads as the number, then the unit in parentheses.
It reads 20 (V)
